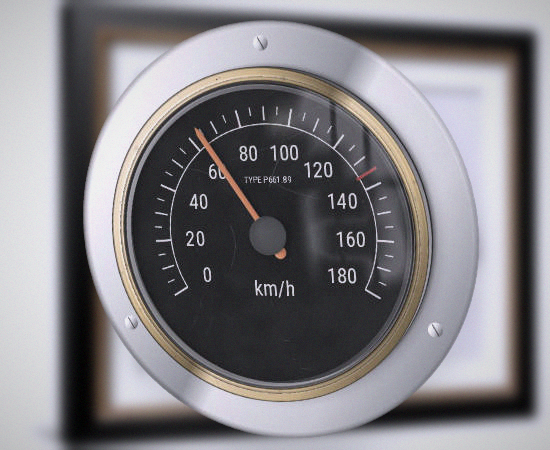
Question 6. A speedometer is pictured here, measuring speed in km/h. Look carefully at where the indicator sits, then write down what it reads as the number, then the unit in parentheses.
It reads 65 (km/h)
